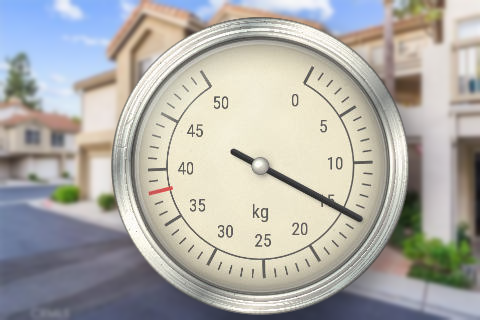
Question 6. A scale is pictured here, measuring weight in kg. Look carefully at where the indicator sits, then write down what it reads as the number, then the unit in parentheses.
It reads 15 (kg)
